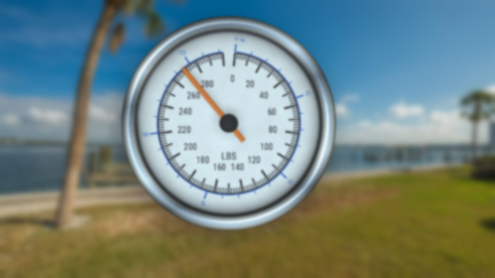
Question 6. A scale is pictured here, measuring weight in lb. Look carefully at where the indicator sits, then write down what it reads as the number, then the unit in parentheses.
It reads 270 (lb)
